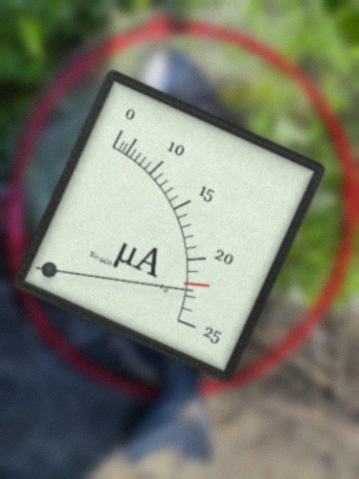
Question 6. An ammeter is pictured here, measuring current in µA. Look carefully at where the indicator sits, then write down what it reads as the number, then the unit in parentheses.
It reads 22.5 (µA)
